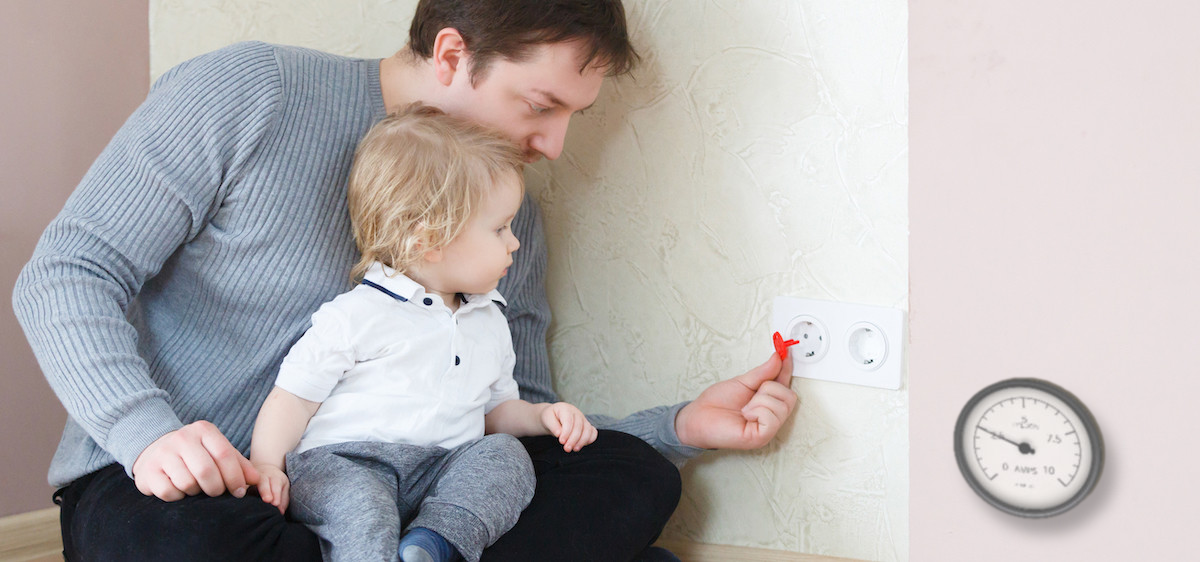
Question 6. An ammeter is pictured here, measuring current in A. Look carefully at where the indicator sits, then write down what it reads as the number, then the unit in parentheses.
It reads 2.5 (A)
